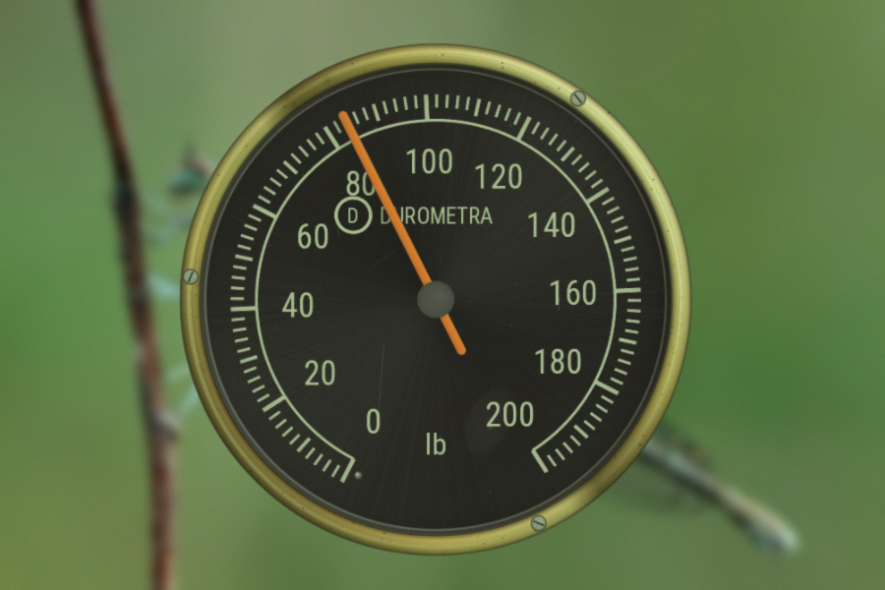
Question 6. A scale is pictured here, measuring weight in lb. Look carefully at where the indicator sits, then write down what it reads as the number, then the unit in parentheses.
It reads 84 (lb)
